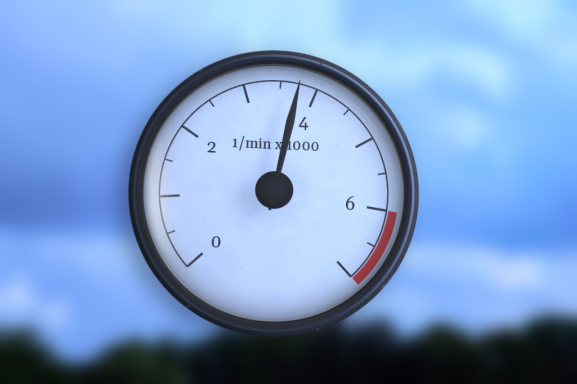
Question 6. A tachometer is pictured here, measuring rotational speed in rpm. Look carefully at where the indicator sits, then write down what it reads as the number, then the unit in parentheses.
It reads 3750 (rpm)
